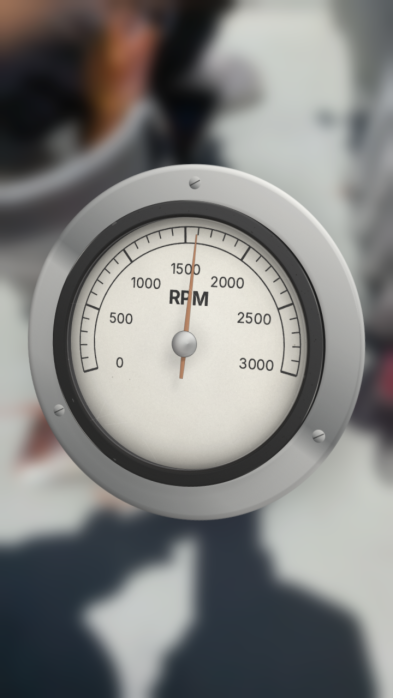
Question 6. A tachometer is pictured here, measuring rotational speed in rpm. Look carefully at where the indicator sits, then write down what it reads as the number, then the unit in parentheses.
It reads 1600 (rpm)
